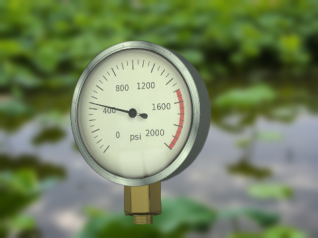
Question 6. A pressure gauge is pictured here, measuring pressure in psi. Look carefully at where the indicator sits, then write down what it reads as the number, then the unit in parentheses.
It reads 450 (psi)
